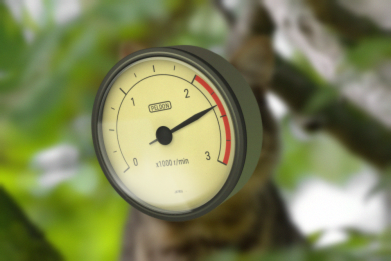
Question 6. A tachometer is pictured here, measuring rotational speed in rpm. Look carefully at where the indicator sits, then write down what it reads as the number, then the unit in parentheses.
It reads 2375 (rpm)
